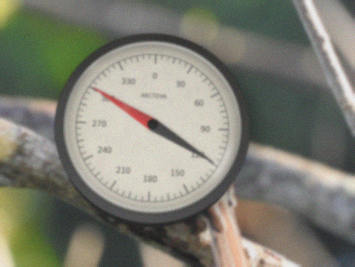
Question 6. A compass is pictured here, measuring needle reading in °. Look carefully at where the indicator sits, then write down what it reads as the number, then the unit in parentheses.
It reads 300 (°)
